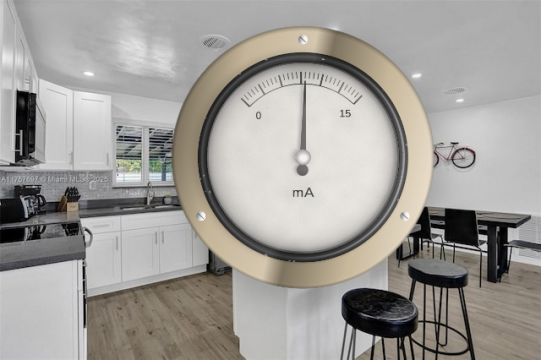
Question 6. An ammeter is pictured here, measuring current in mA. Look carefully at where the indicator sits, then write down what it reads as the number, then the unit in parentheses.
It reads 8 (mA)
